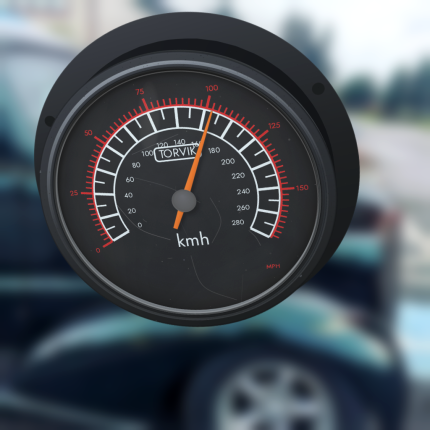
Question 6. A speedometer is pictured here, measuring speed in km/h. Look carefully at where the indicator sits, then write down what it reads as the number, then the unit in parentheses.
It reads 165 (km/h)
